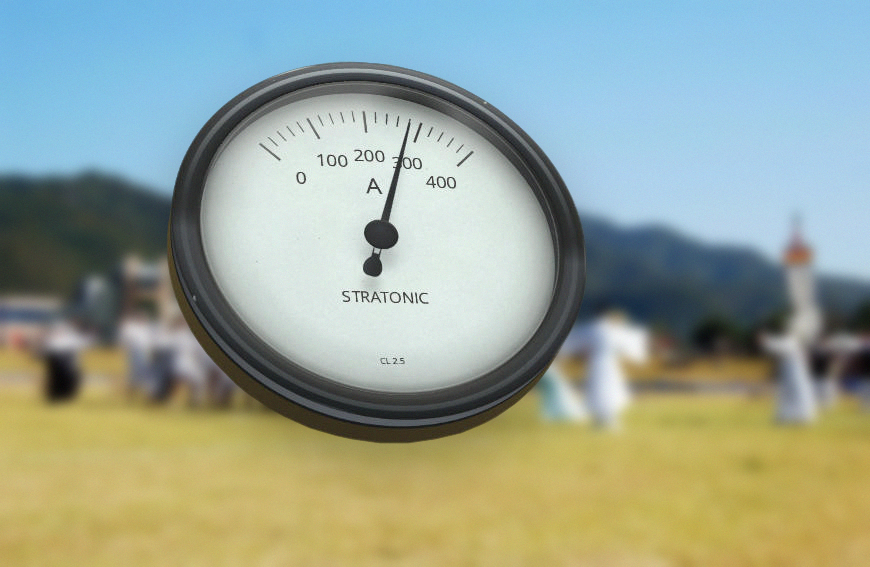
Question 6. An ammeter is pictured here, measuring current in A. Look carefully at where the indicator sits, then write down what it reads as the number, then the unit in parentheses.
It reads 280 (A)
